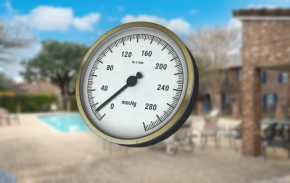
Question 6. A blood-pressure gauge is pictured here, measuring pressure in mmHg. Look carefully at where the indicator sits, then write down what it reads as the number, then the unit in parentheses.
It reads 10 (mmHg)
